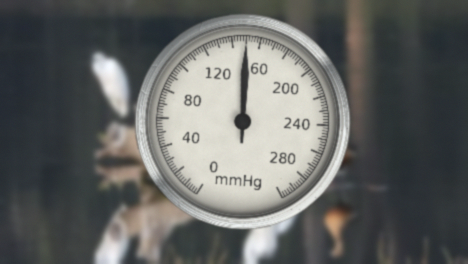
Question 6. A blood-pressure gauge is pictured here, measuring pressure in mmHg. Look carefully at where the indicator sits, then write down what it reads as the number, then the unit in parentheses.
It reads 150 (mmHg)
